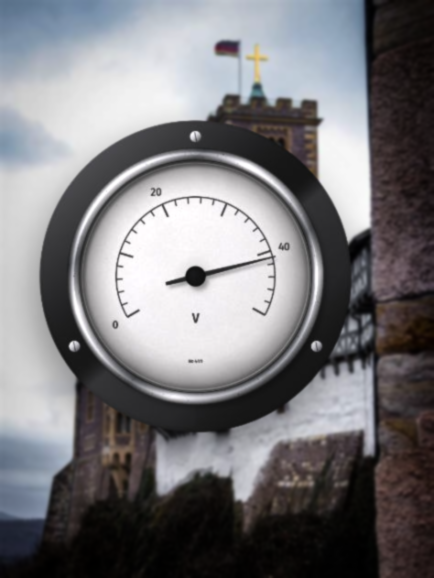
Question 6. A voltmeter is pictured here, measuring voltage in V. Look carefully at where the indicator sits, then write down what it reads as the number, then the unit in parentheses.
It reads 41 (V)
